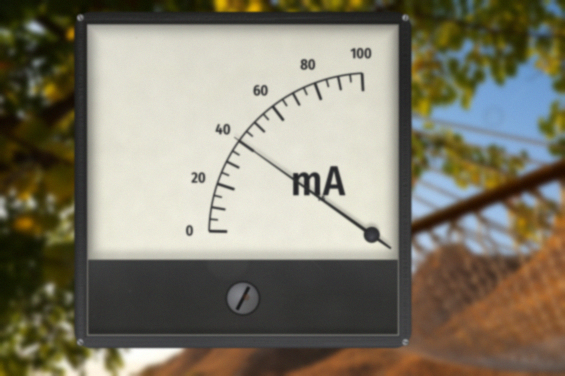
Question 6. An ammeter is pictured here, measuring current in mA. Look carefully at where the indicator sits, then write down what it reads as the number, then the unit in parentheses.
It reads 40 (mA)
